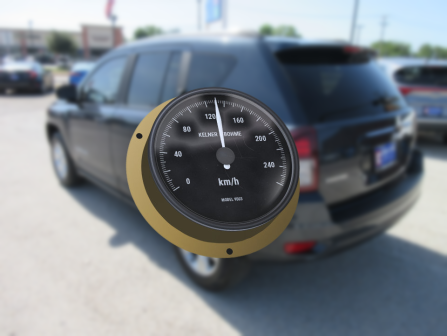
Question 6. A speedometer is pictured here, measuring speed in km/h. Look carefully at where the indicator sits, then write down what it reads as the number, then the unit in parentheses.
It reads 130 (km/h)
